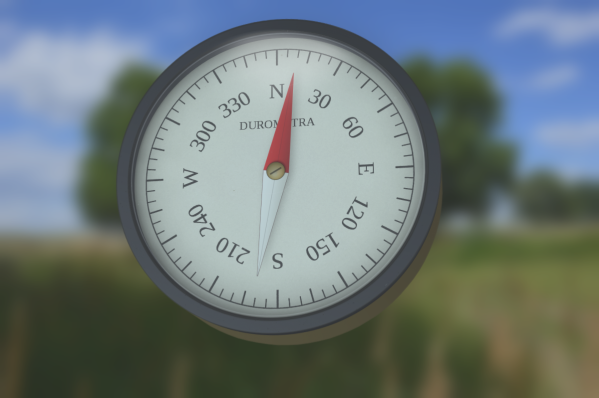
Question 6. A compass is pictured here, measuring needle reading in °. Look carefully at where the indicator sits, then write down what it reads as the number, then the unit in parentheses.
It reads 10 (°)
